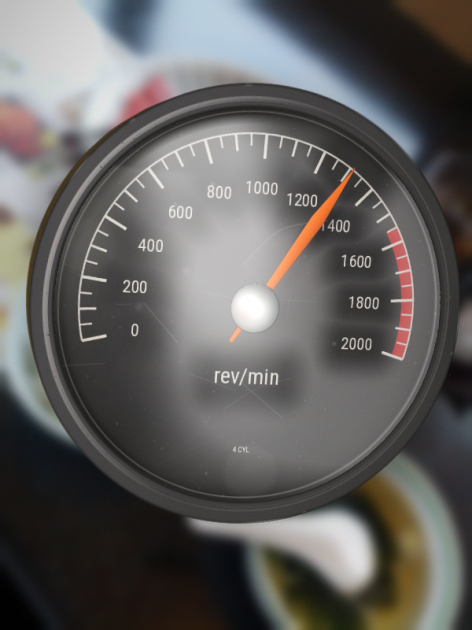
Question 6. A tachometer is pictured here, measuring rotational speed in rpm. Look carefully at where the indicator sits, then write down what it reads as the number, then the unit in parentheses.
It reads 1300 (rpm)
